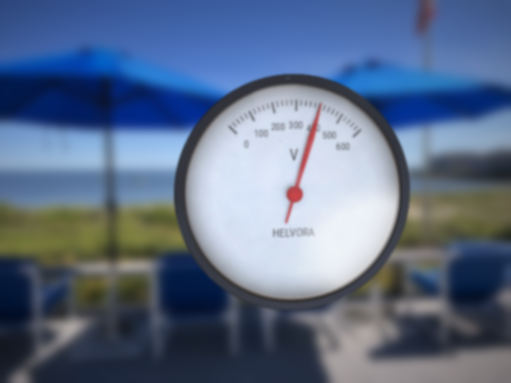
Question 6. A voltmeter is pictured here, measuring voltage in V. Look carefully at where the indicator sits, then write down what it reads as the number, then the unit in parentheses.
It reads 400 (V)
